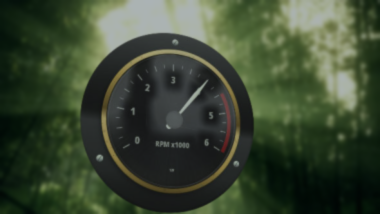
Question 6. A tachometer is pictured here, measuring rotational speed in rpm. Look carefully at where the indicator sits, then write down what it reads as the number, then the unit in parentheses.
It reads 4000 (rpm)
